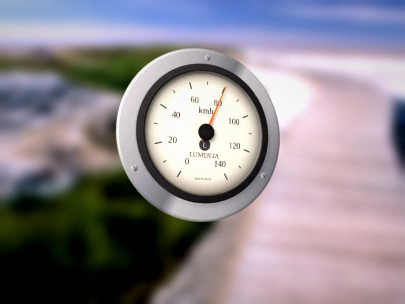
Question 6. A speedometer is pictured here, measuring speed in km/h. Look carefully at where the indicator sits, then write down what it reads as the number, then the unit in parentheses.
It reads 80 (km/h)
